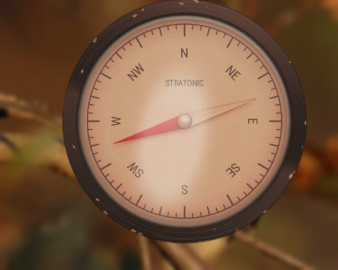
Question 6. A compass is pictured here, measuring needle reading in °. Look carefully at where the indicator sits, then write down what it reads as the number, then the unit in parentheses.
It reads 252.5 (°)
